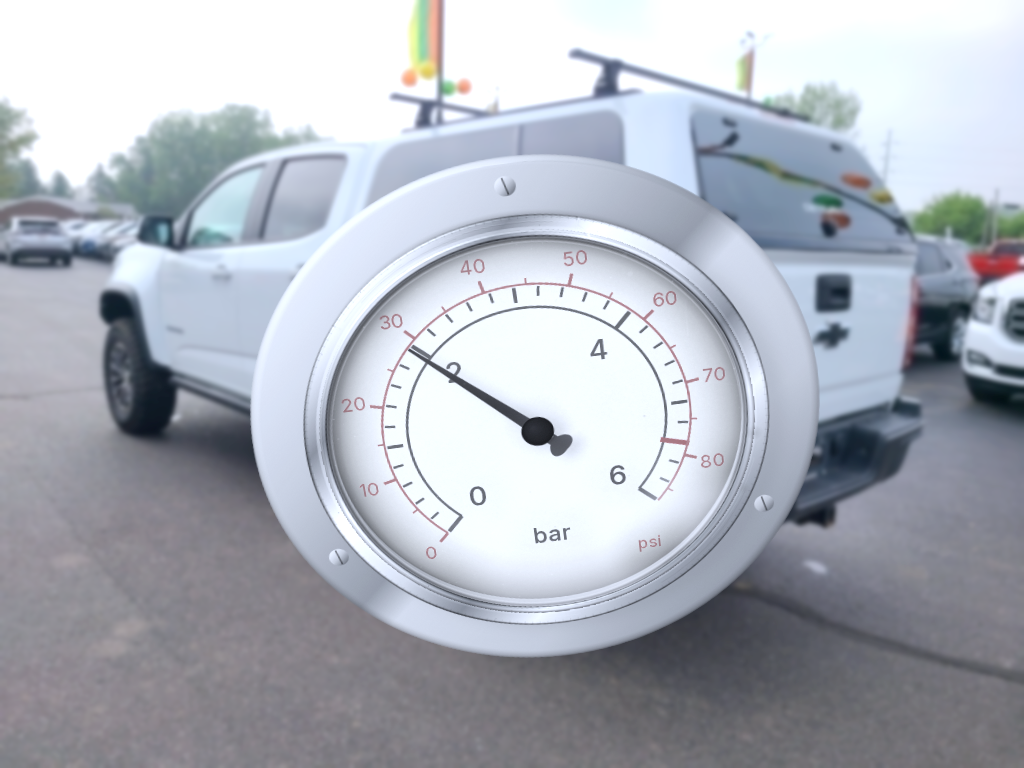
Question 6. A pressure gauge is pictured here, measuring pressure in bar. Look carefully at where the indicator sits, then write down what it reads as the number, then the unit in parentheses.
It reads 2 (bar)
